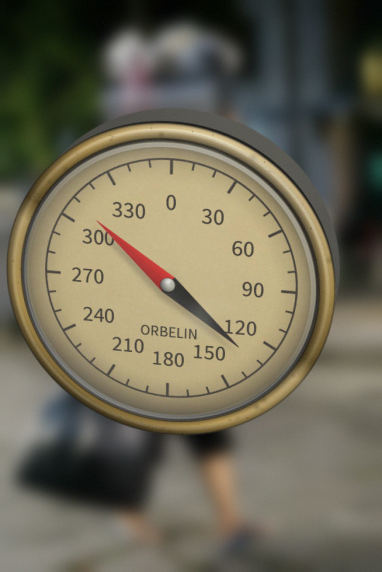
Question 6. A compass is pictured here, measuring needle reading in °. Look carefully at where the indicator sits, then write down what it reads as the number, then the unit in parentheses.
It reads 310 (°)
